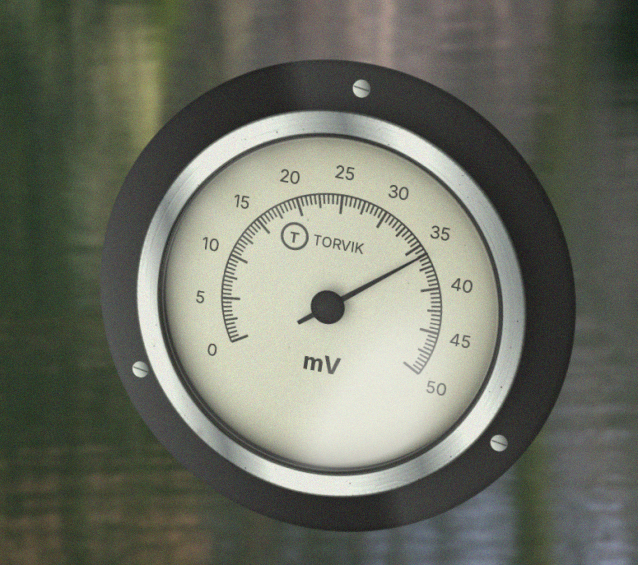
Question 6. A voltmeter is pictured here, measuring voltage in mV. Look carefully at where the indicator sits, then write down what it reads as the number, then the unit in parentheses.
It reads 36 (mV)
